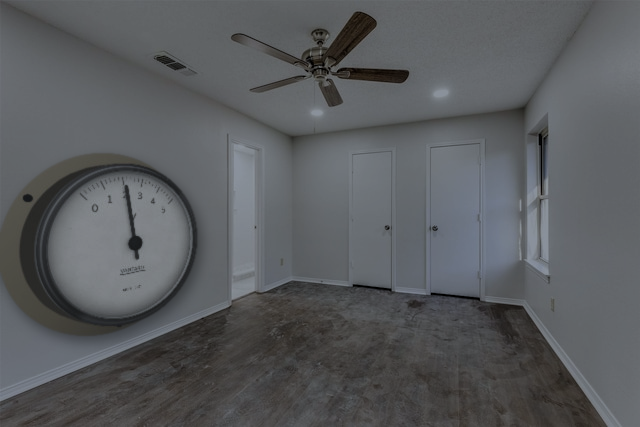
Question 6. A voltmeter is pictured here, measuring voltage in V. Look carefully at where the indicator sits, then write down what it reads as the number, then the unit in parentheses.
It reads 2 (V)
